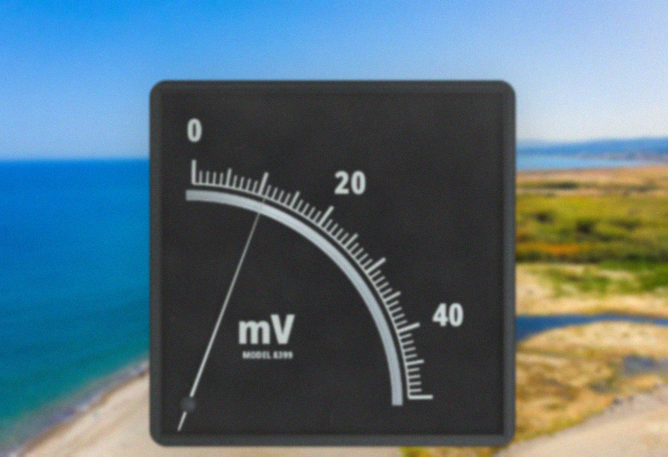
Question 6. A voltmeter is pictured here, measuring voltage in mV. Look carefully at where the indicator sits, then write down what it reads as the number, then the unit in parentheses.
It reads 11 (mV)
